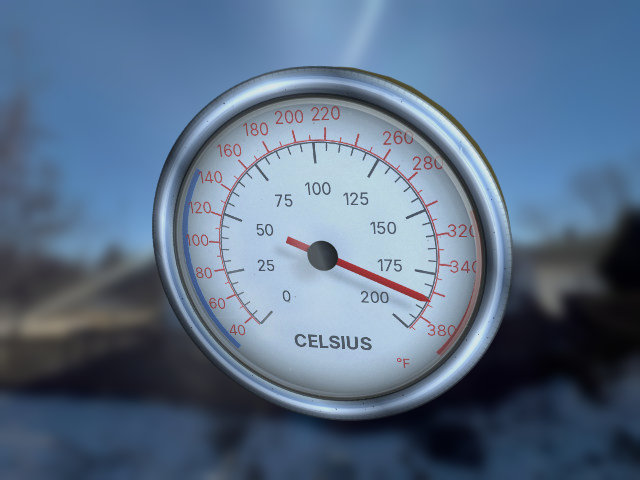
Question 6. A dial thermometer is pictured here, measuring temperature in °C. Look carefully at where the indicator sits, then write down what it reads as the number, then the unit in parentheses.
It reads 185 (°C)
